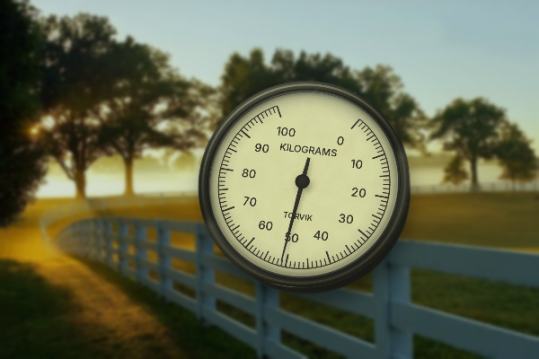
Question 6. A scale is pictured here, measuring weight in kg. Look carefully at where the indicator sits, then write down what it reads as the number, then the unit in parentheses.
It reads 51 (kg)
